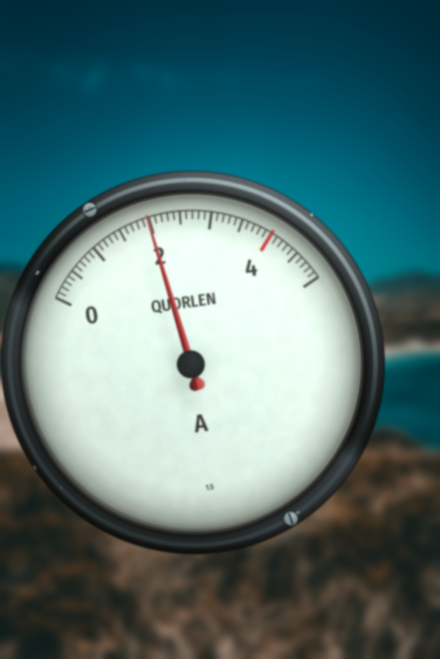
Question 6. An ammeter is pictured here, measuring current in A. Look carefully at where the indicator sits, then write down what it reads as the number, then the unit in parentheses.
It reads 2 (A)
